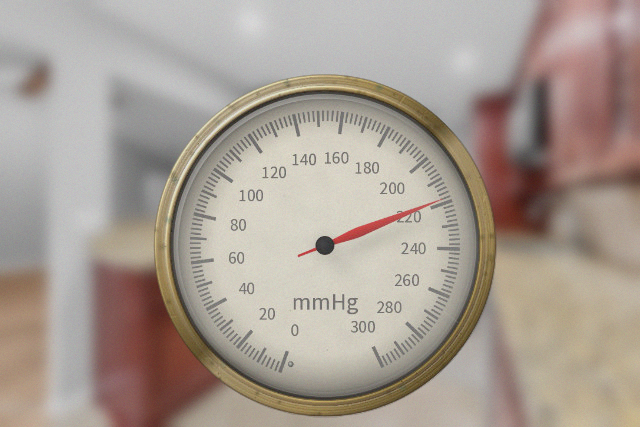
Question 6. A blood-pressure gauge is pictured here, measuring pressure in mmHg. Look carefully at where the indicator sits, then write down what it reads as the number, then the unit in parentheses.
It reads 218 (mmHg)
